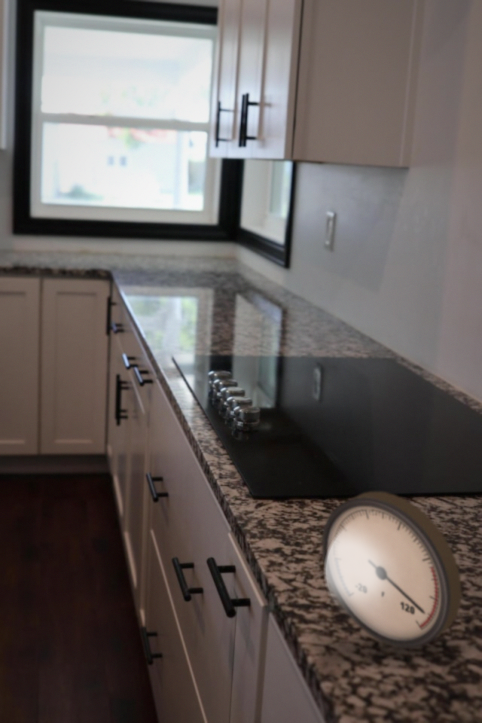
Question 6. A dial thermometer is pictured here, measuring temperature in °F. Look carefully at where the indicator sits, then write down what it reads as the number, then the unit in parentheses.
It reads 110 (°F)
